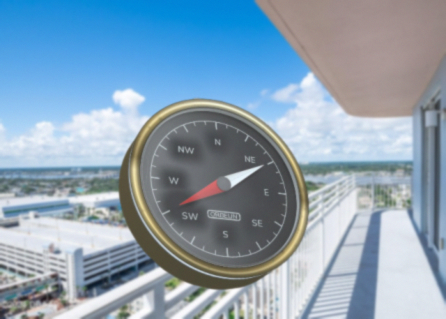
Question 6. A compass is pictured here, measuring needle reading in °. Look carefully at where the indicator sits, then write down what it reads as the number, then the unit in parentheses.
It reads 240 (°)
